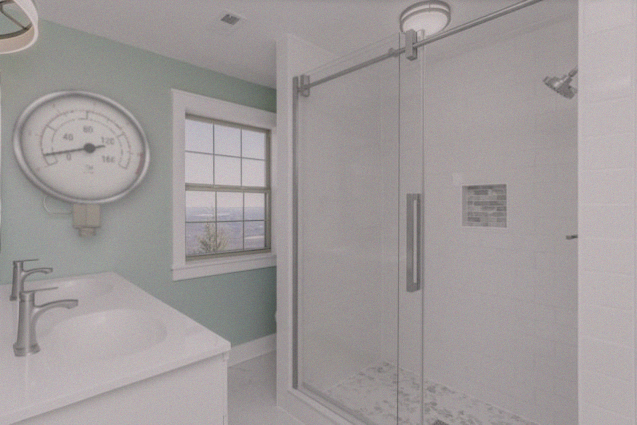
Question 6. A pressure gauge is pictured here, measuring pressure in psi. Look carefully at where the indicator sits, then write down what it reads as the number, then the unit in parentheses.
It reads 10 (psi)
